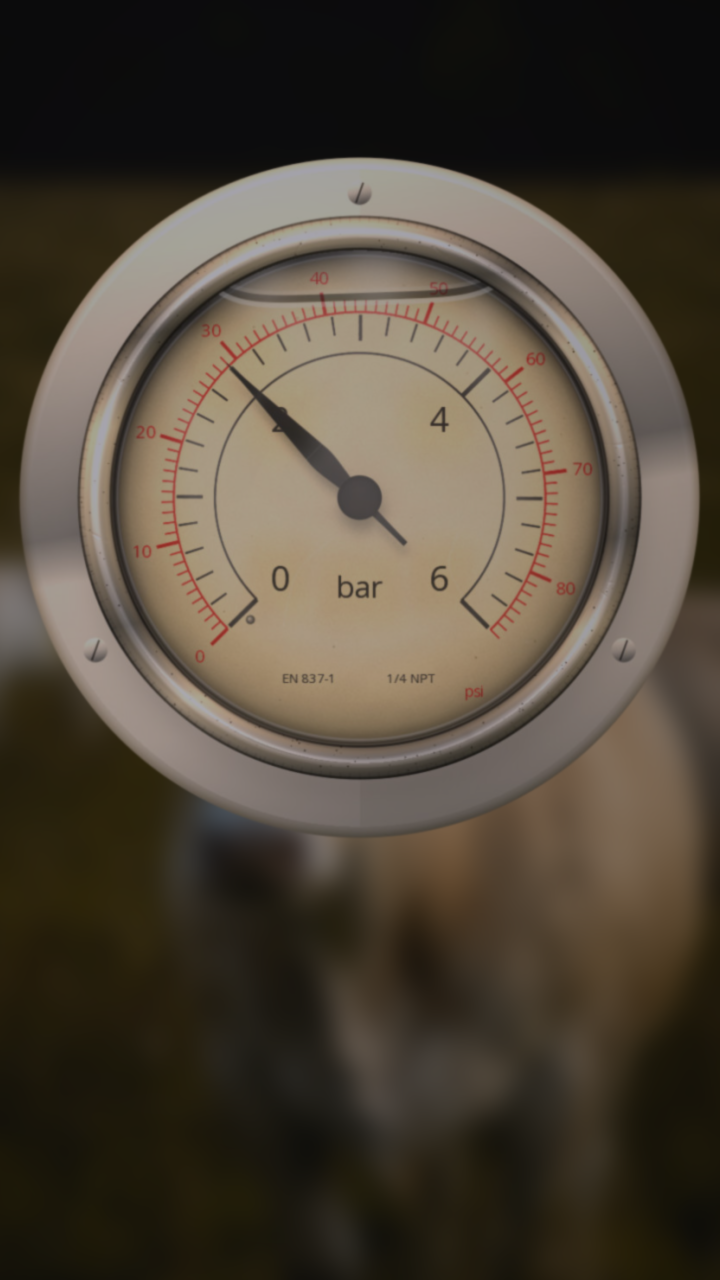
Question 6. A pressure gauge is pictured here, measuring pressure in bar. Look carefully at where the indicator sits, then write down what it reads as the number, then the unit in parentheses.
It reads 2 (bar)
